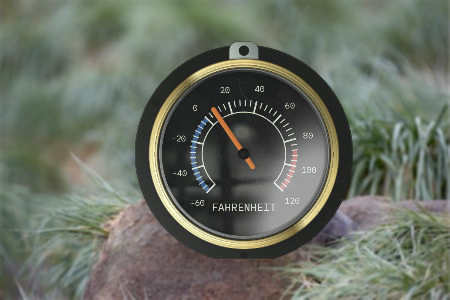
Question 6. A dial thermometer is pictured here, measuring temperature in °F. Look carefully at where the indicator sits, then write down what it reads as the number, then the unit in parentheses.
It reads 8 (°F)
